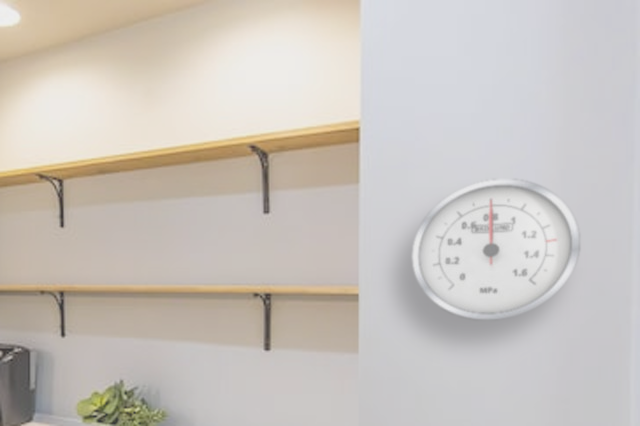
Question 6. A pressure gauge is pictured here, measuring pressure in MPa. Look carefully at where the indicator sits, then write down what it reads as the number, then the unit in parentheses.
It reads 0.8 (MPa)
